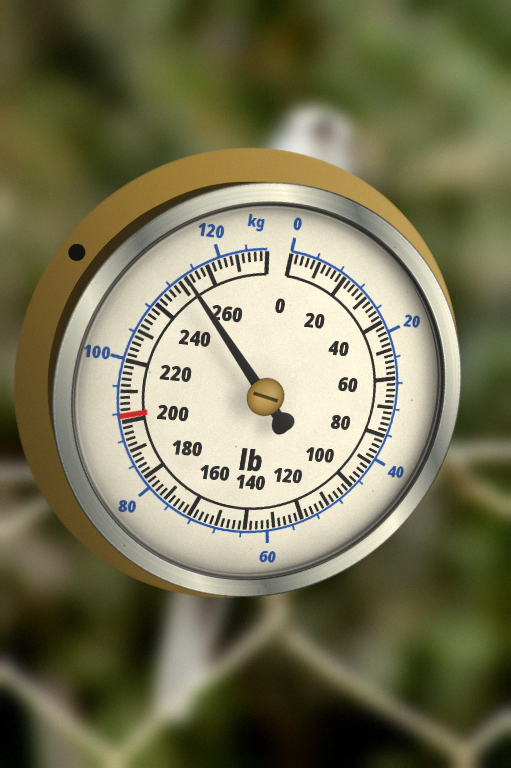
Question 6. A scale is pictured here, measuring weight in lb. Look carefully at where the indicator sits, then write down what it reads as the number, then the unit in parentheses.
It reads 252 (lb)
